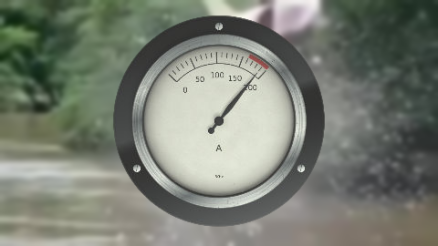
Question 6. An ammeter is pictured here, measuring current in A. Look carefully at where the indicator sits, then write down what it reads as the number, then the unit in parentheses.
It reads 190 (A)
